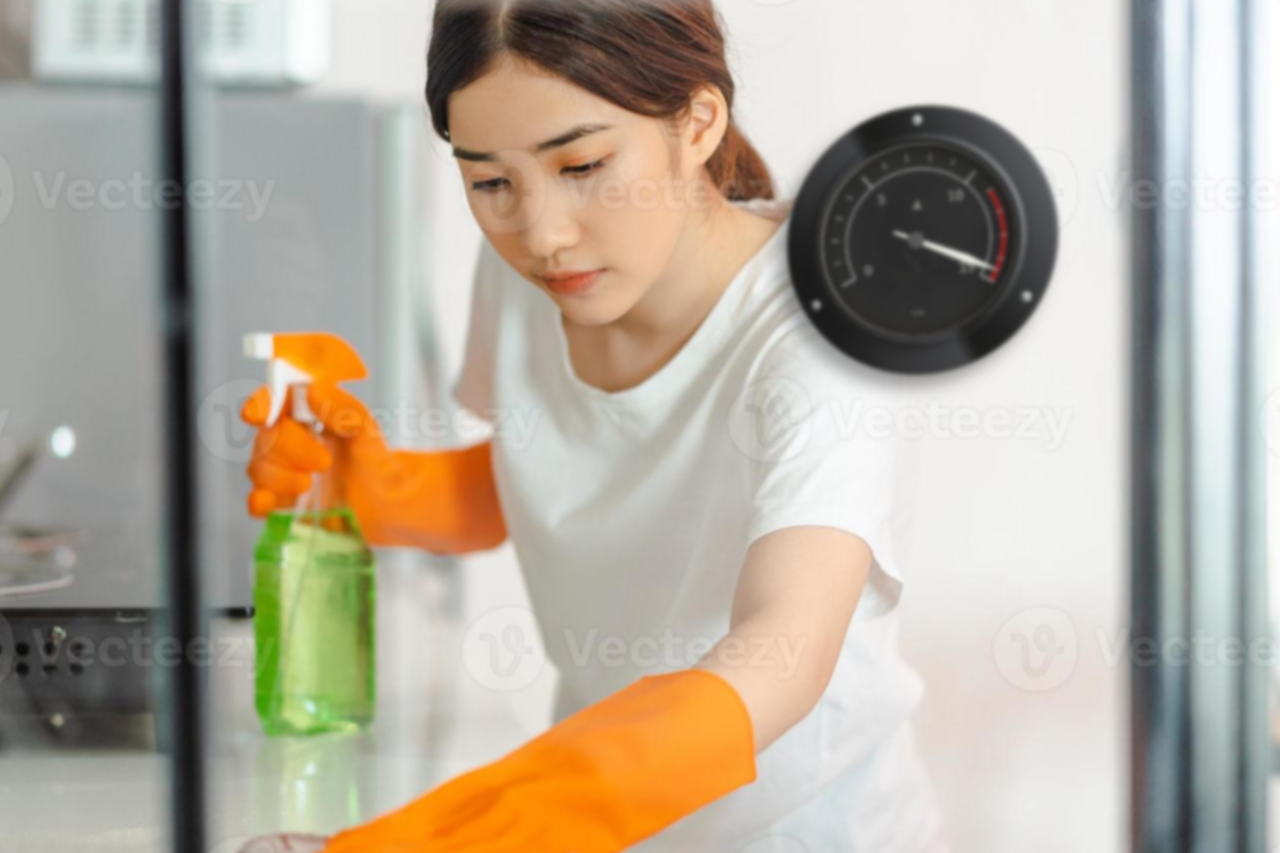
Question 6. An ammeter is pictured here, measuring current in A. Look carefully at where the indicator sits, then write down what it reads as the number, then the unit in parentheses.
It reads 14.5 (A)
